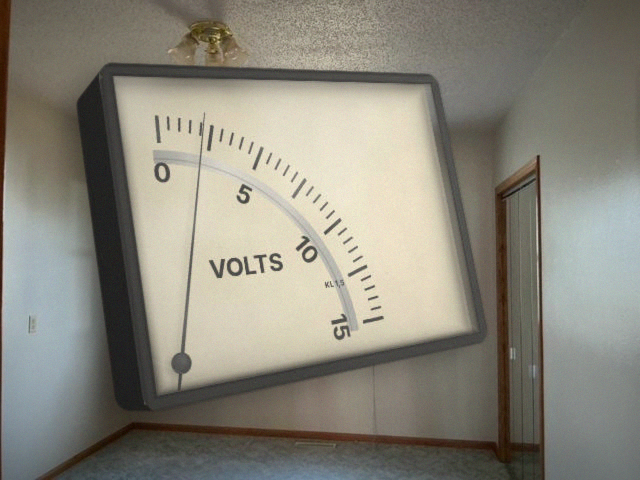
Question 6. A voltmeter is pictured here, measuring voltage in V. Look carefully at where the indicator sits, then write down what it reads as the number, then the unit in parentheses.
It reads 2 (V)
